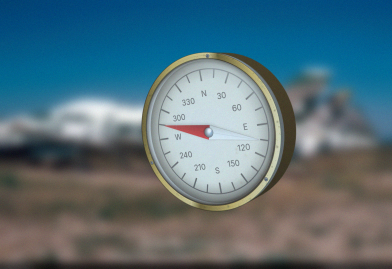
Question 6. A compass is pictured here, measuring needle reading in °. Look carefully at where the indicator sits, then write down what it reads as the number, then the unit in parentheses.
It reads 285 (°)
